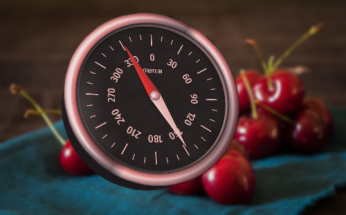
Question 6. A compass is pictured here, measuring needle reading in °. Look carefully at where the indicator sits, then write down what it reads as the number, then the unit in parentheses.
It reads 330 (°)
